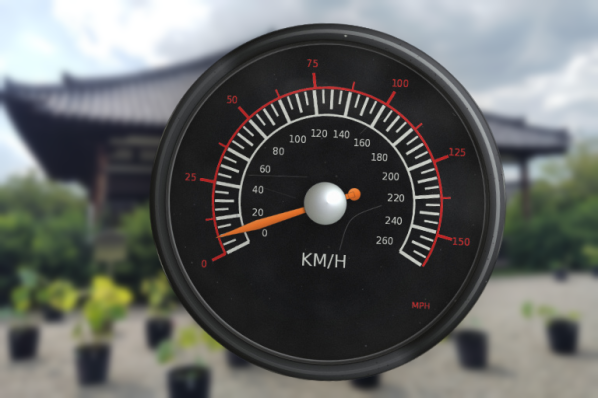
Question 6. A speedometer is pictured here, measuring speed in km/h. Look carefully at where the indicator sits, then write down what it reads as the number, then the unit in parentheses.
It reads 10 (km/h)
